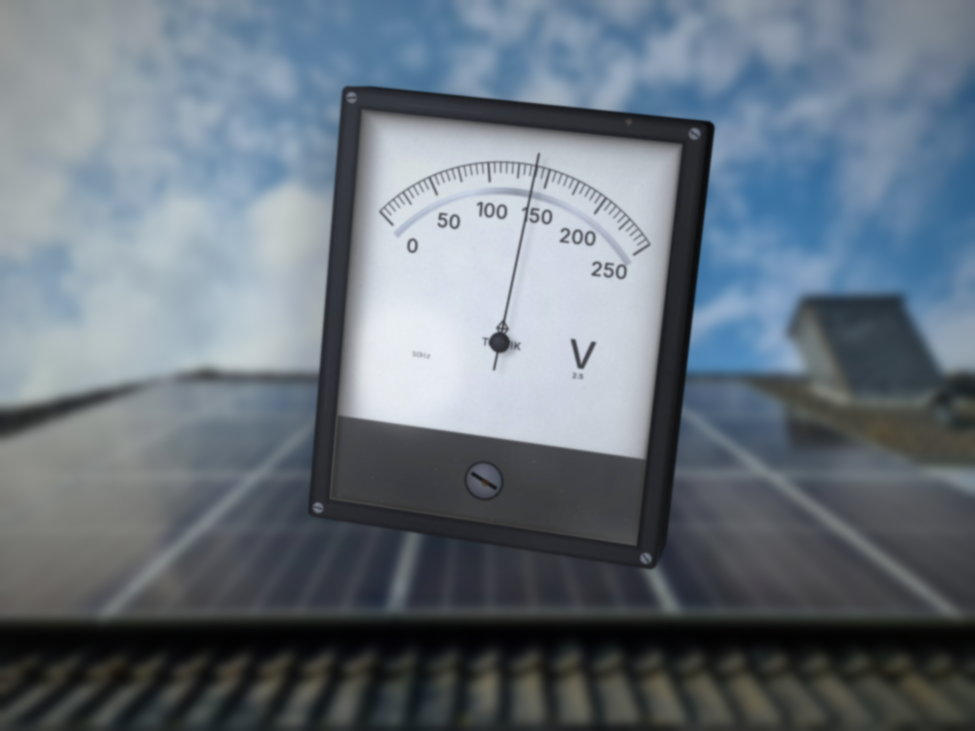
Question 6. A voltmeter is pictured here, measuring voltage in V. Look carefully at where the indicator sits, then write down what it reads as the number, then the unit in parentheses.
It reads 140 (V)
